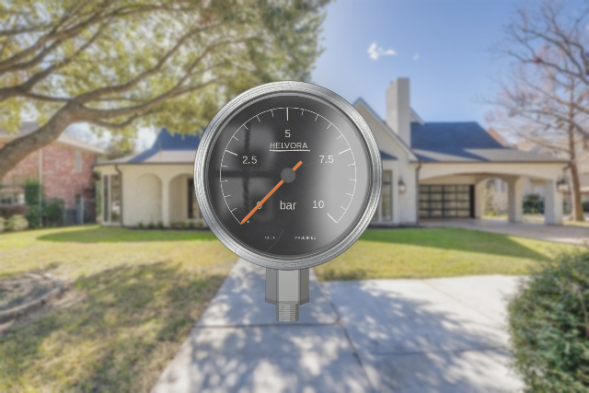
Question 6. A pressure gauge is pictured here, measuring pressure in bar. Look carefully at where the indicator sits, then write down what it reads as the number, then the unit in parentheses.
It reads 0 (bar)
